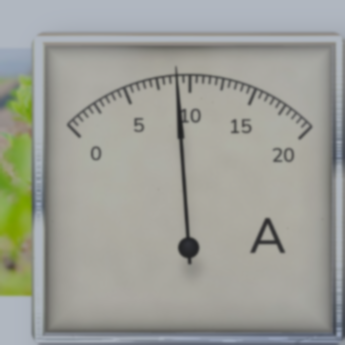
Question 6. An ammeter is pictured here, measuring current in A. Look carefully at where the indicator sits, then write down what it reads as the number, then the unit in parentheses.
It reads 9 (A)
